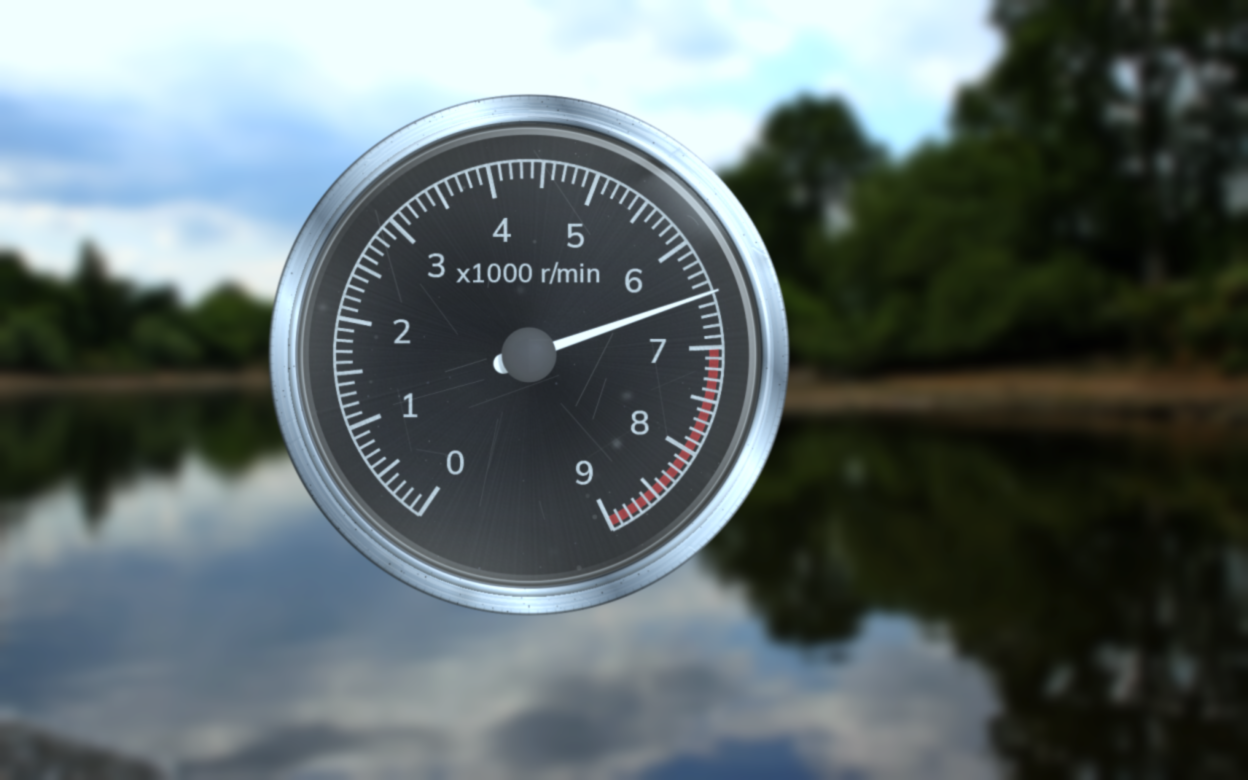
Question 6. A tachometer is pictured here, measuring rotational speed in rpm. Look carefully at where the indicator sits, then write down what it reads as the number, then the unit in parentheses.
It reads 6500 (rpm)
